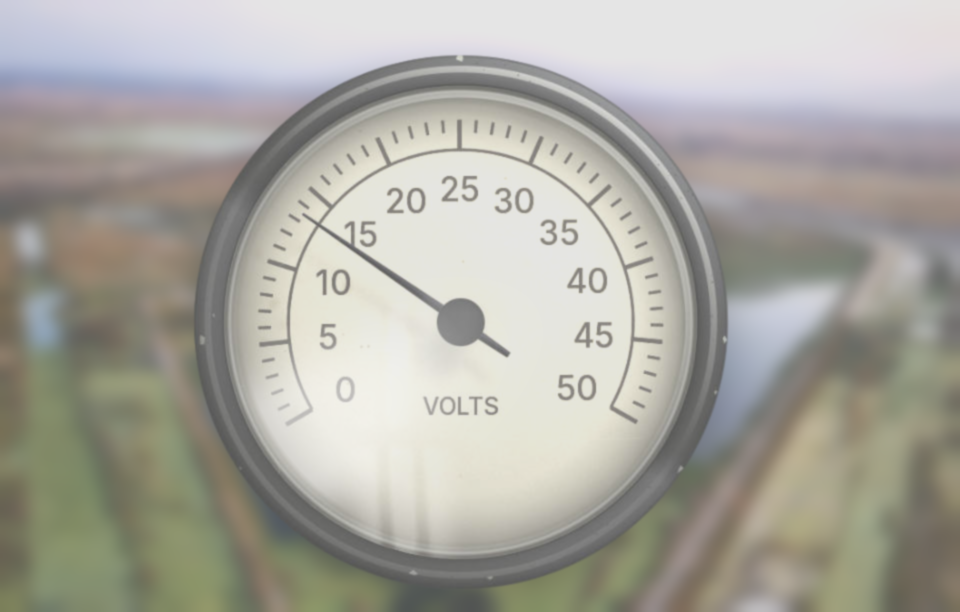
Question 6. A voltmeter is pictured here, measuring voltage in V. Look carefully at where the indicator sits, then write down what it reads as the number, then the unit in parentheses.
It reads 13.5 (V)
